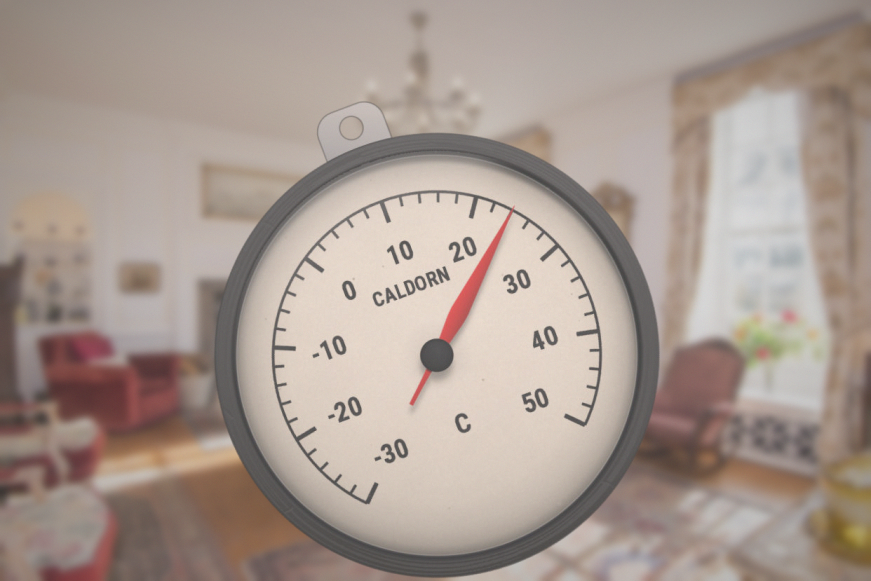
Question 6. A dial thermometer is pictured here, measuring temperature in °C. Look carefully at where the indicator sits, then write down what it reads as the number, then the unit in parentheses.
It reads 24 (°C)
